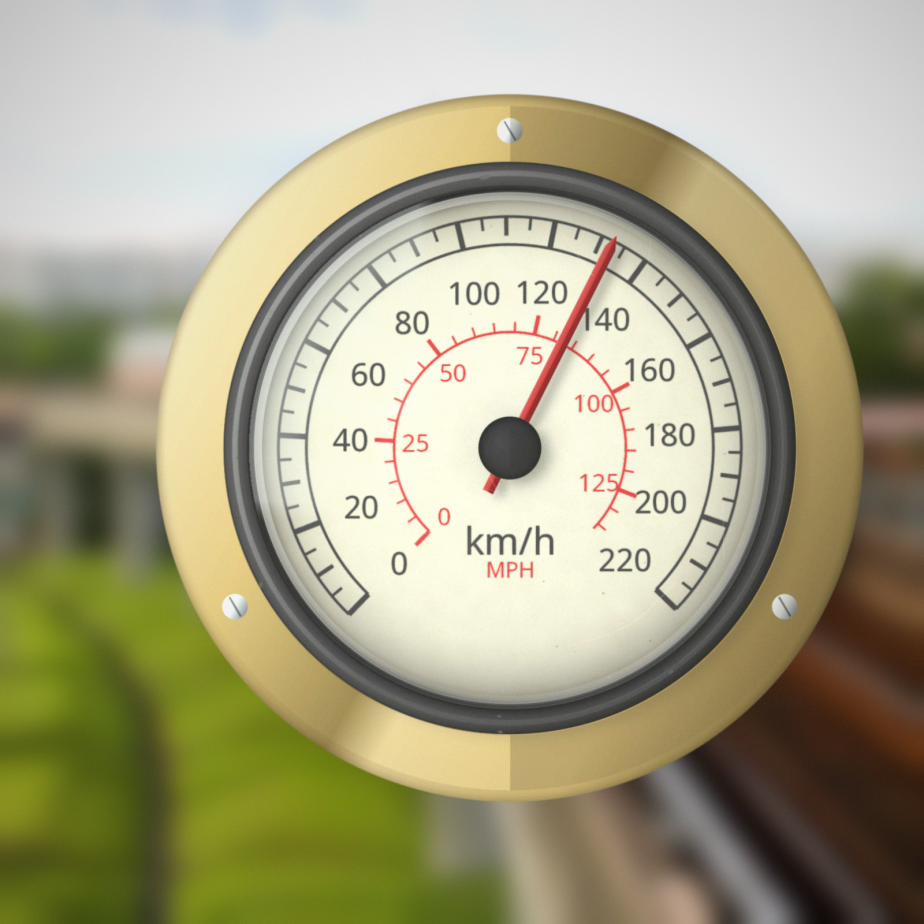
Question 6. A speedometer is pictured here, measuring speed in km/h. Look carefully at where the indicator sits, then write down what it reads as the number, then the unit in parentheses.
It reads 132.5 (km/h)
